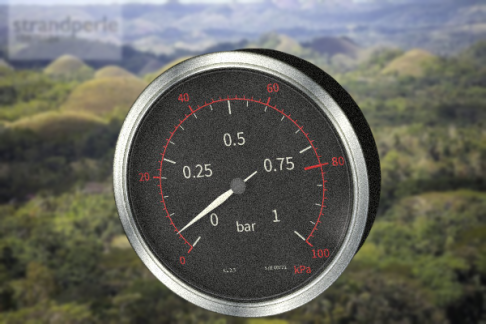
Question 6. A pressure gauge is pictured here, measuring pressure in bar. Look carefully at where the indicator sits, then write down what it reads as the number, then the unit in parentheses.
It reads 0.05 (bar)
